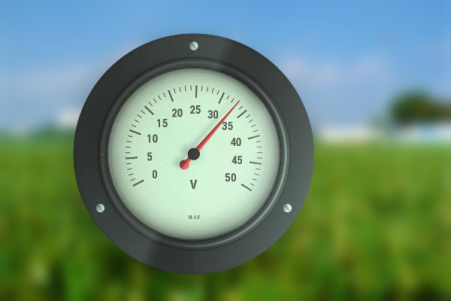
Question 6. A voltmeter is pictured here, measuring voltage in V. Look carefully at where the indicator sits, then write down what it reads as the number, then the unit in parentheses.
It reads 33 (V)
